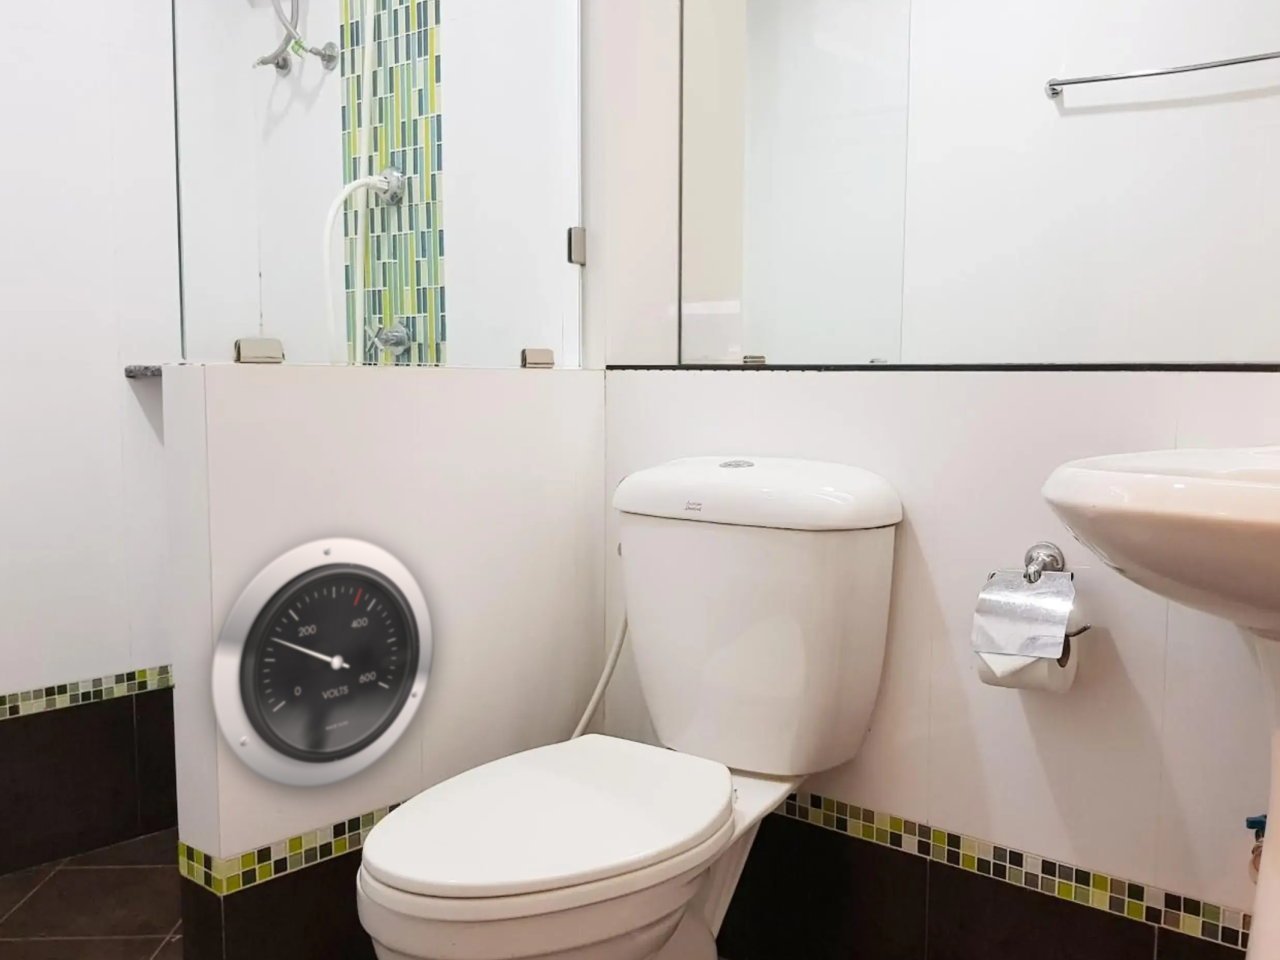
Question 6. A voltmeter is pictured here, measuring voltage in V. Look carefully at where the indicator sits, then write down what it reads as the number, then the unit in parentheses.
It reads 140 (V)
